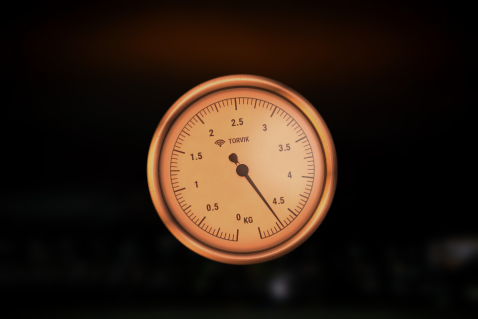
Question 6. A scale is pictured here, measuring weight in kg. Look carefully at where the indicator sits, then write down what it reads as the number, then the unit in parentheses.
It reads 4.7 (kg)
